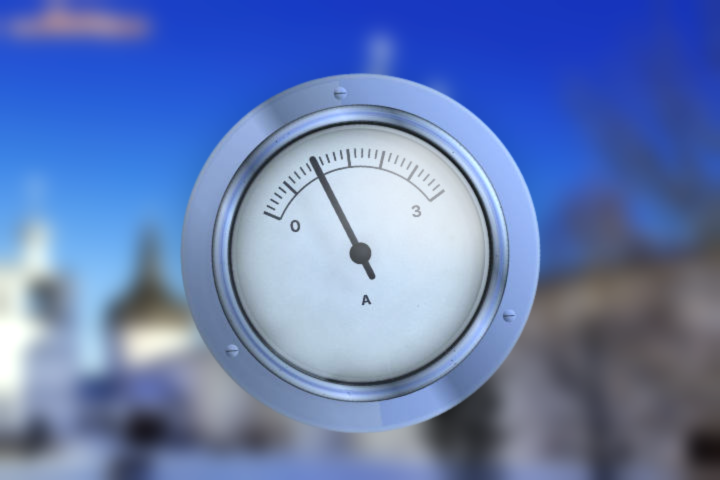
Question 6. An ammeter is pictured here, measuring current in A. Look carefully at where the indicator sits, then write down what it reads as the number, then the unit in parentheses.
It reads 1 (A)
